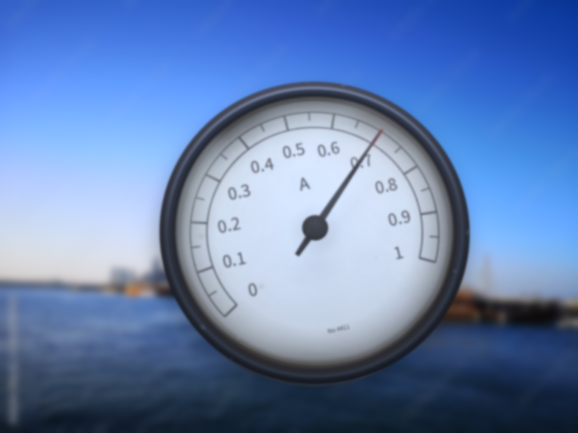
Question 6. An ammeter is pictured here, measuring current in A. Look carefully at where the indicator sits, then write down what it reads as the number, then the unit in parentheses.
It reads 0.7 (A)
